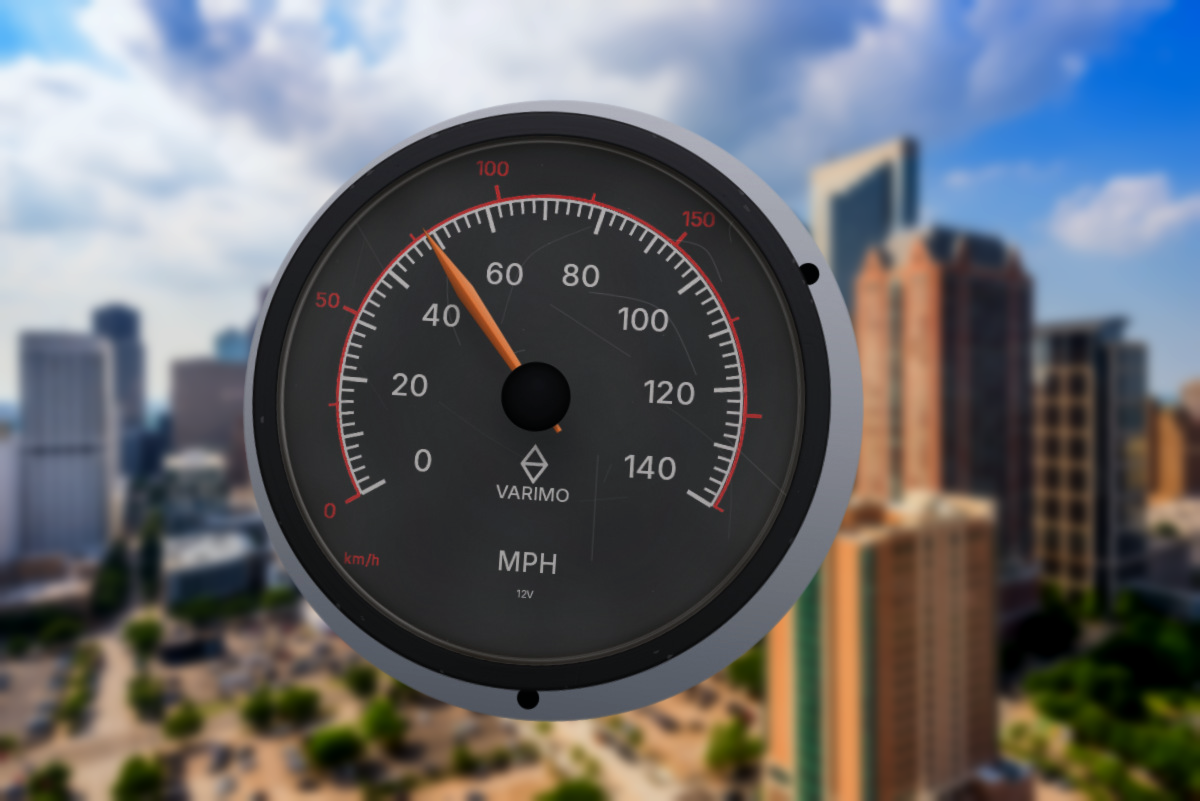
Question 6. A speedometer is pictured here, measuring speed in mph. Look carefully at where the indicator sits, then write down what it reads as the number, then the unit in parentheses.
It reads 49 (mph)
